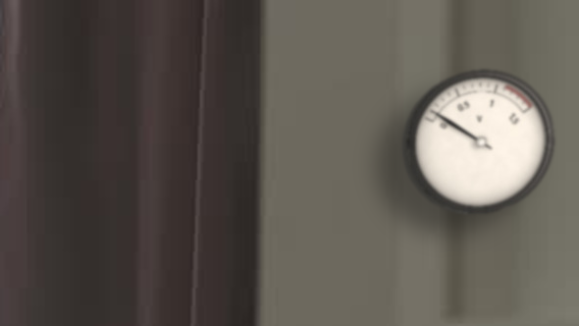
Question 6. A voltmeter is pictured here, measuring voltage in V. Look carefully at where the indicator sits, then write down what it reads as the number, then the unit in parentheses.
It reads 0.1 (V)
